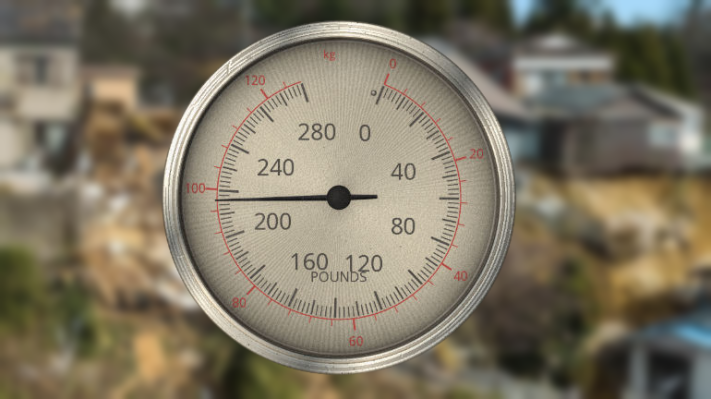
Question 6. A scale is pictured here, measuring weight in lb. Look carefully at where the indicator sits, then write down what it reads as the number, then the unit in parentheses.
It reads 216 (lb)
